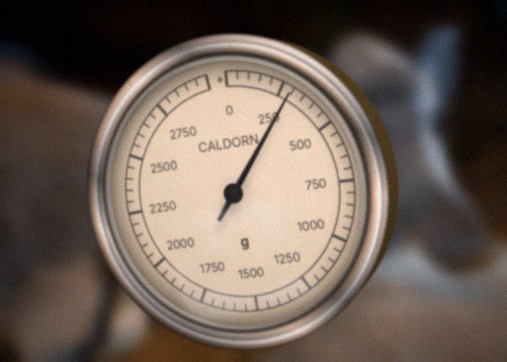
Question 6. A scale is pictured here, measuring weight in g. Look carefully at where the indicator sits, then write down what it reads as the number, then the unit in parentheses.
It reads 300 (g)
